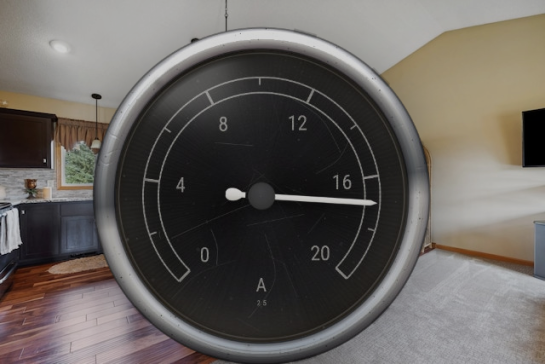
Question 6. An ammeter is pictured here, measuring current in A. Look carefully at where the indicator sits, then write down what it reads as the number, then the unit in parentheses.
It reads 17 (A)
